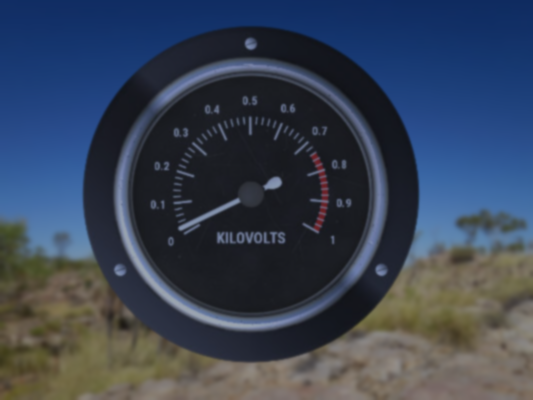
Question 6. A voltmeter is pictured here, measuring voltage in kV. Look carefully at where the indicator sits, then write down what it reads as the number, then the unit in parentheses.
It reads 0.02 (kV)
